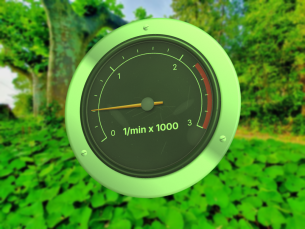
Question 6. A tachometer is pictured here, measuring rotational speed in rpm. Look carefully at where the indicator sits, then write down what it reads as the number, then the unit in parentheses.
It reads 400 (rpm)
